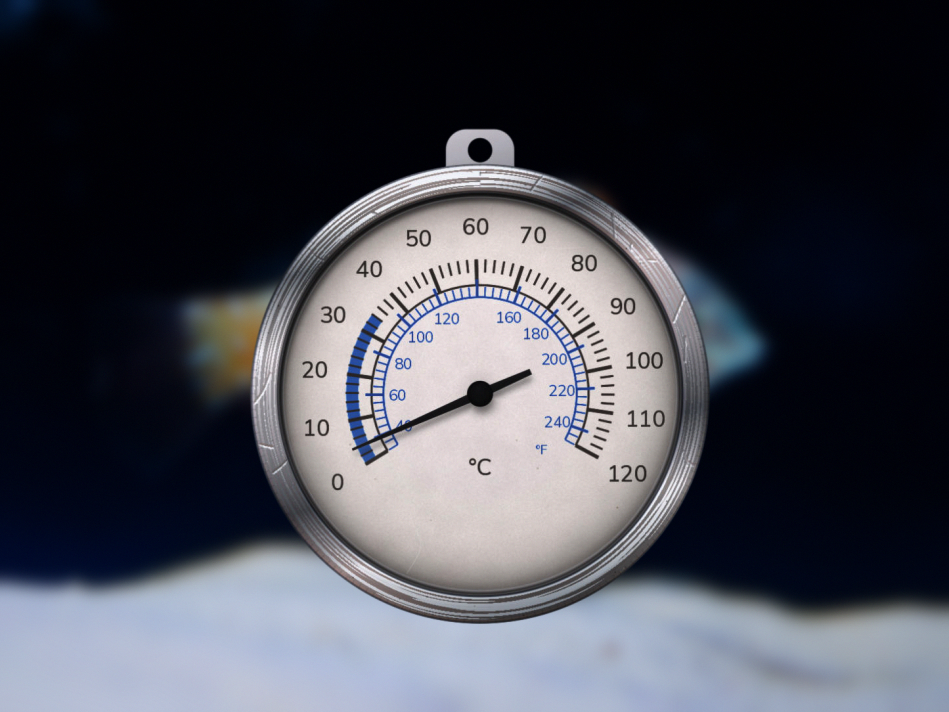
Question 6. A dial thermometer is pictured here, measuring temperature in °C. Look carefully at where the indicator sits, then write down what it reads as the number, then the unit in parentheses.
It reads 4 (°C)
